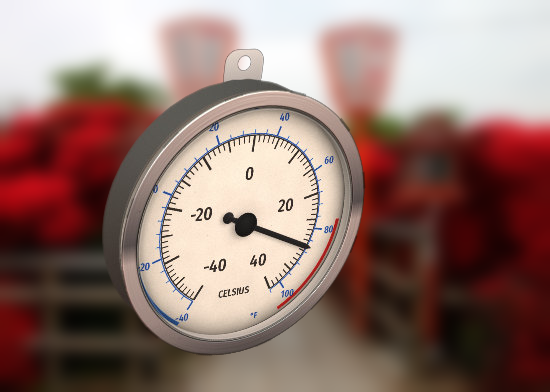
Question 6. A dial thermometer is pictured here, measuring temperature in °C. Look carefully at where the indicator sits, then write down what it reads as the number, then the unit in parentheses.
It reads 30 (°C)
